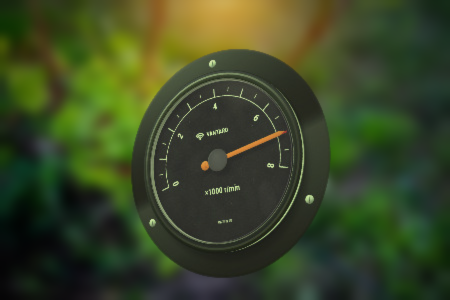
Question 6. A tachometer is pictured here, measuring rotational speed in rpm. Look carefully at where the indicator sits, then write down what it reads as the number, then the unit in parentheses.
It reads 7000 (rpm)
